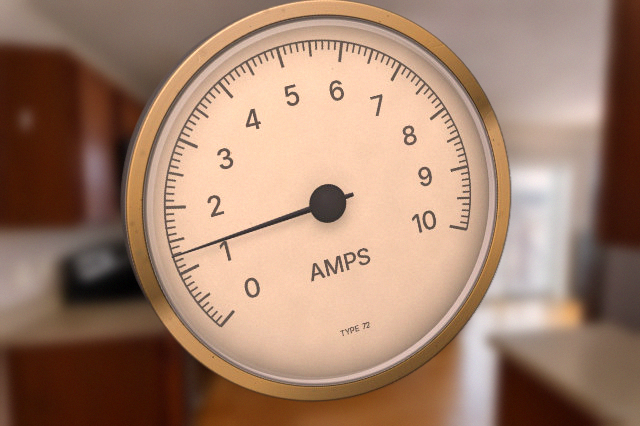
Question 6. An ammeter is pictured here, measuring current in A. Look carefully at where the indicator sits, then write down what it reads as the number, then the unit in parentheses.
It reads 1.3 (A)
